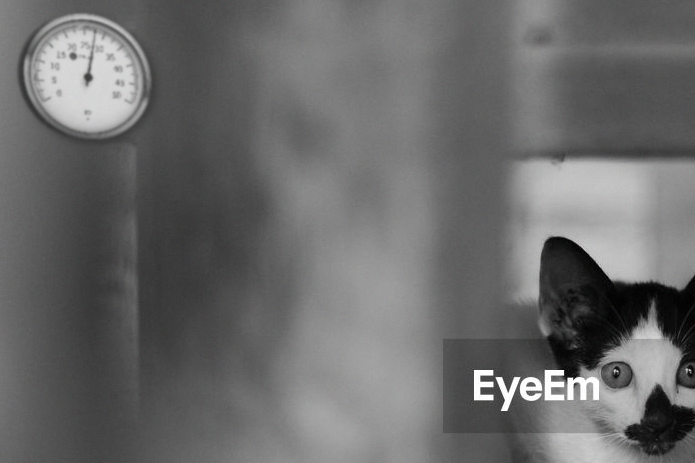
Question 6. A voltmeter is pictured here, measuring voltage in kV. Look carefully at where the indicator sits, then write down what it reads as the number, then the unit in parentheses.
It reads 27.5 (kV)
